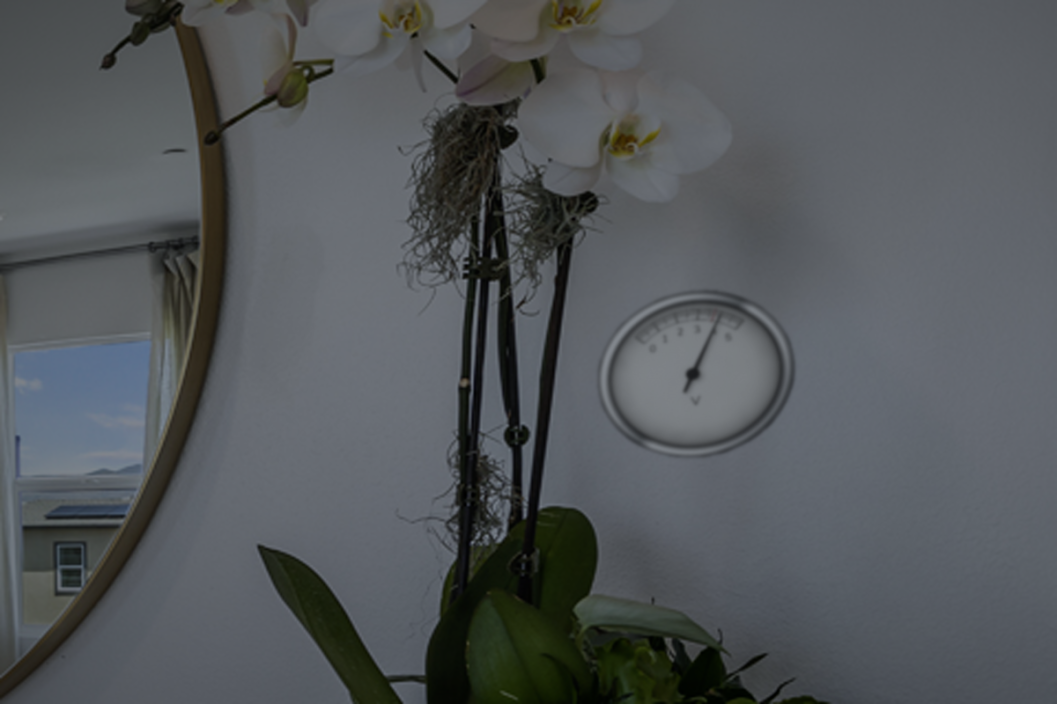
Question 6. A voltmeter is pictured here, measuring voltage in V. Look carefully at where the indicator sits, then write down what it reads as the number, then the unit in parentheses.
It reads 4 (V)
